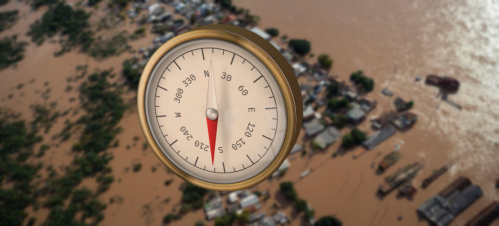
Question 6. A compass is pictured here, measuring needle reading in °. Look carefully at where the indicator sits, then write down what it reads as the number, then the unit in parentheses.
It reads 190 (°)
